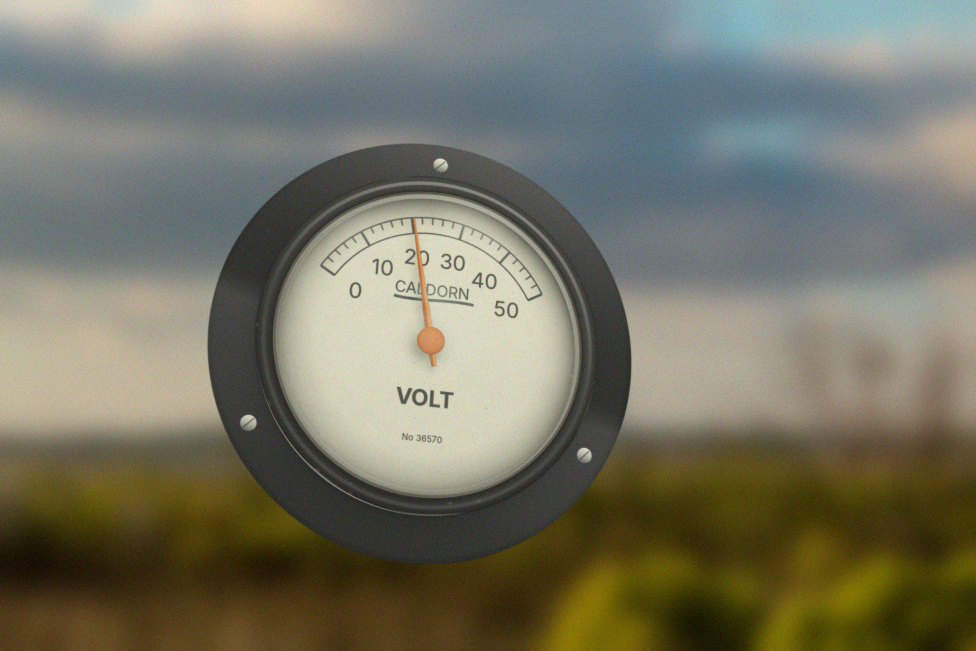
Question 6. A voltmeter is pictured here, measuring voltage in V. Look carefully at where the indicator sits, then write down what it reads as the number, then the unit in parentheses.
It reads 20 (V)
